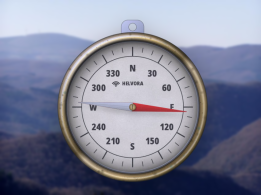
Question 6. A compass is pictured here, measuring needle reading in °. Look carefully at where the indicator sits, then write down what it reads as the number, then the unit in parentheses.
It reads 95 (°)
